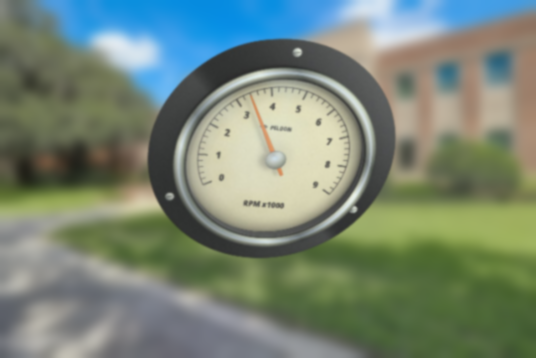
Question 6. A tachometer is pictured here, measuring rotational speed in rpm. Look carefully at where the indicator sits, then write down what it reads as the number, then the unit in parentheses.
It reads 3400 (rpm)
